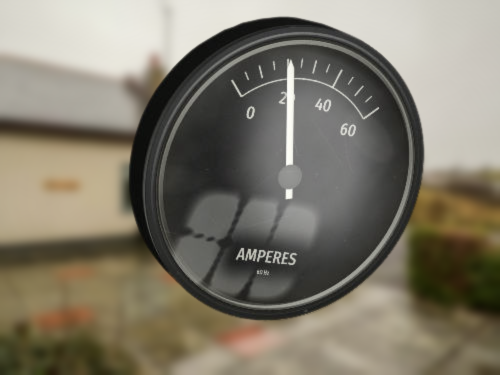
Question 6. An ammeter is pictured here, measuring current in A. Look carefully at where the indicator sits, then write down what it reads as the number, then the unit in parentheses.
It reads 20 (A)
